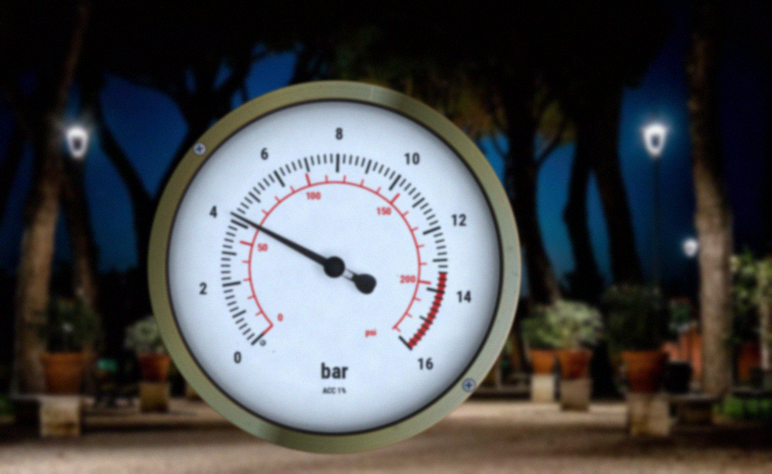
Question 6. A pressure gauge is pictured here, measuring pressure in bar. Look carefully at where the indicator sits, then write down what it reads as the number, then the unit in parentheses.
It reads 4.2 (bar)
